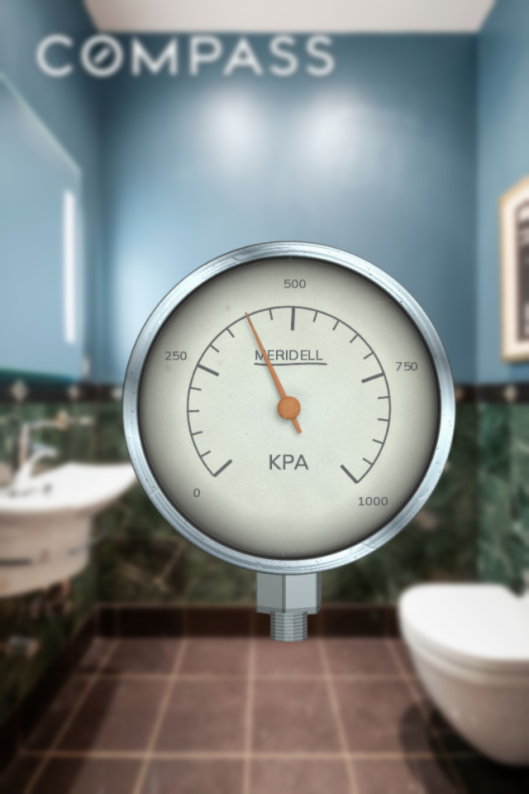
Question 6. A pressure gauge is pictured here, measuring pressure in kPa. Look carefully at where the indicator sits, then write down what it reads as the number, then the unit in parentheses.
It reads 400 (kPa)
